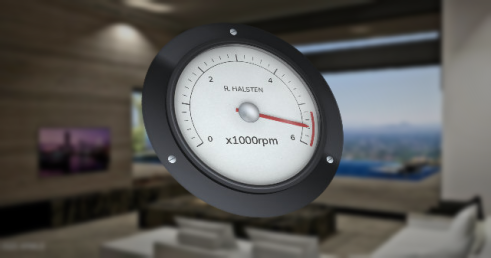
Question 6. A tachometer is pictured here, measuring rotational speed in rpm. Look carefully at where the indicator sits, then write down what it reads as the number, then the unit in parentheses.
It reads 5600 (rpm)
